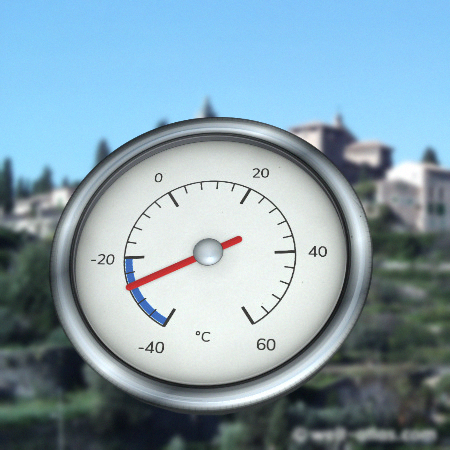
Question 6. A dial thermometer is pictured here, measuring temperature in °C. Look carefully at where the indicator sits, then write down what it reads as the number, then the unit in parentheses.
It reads -28 (°C)
